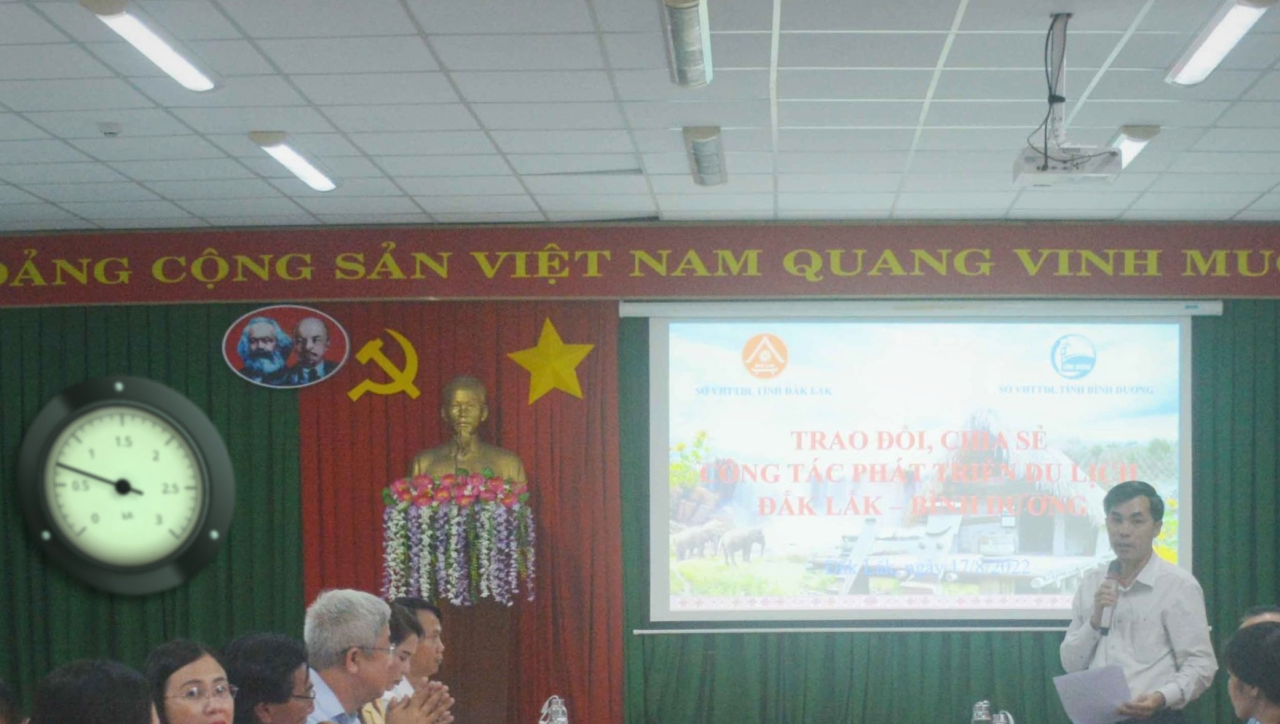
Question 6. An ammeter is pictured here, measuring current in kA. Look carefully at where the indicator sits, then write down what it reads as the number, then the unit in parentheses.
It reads 0.7 (kA)
